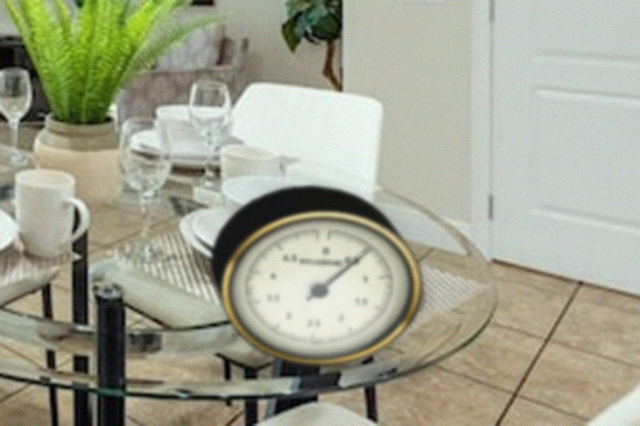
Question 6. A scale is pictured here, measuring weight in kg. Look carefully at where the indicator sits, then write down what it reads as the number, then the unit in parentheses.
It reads 0.5 (kg)
